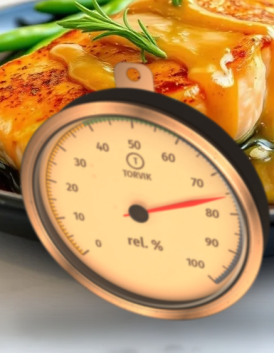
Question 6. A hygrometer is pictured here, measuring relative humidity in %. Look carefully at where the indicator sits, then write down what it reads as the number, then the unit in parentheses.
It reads 75 (%)
